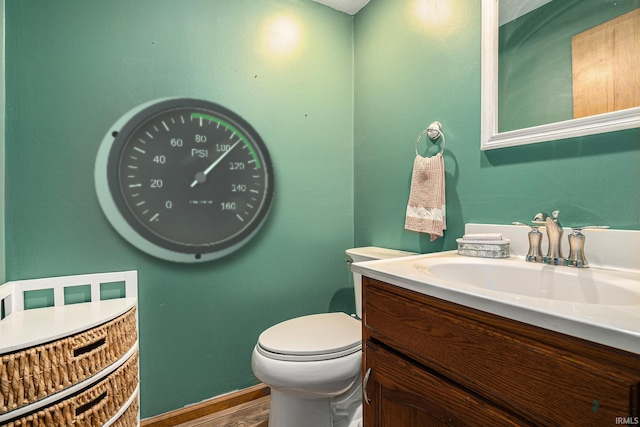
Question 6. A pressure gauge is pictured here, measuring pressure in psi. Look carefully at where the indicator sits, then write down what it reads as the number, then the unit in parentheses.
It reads 105 (psi)
